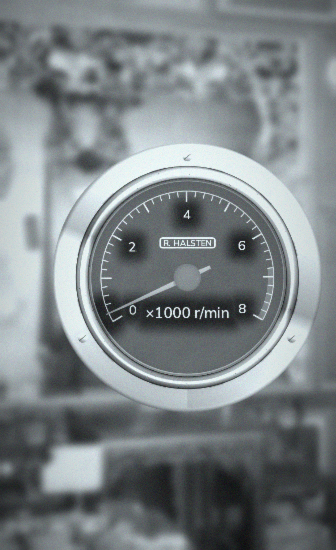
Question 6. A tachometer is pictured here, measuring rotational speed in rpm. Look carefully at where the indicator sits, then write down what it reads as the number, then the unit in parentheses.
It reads 200 (rpm)
